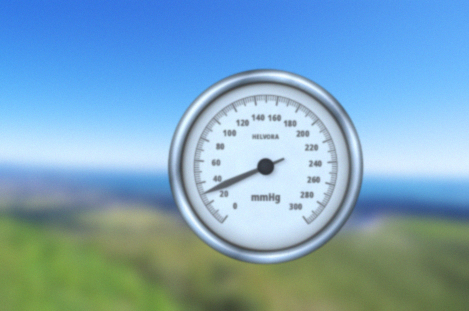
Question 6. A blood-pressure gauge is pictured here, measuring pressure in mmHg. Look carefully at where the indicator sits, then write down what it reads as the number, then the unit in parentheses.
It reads 30 (mmHg)
